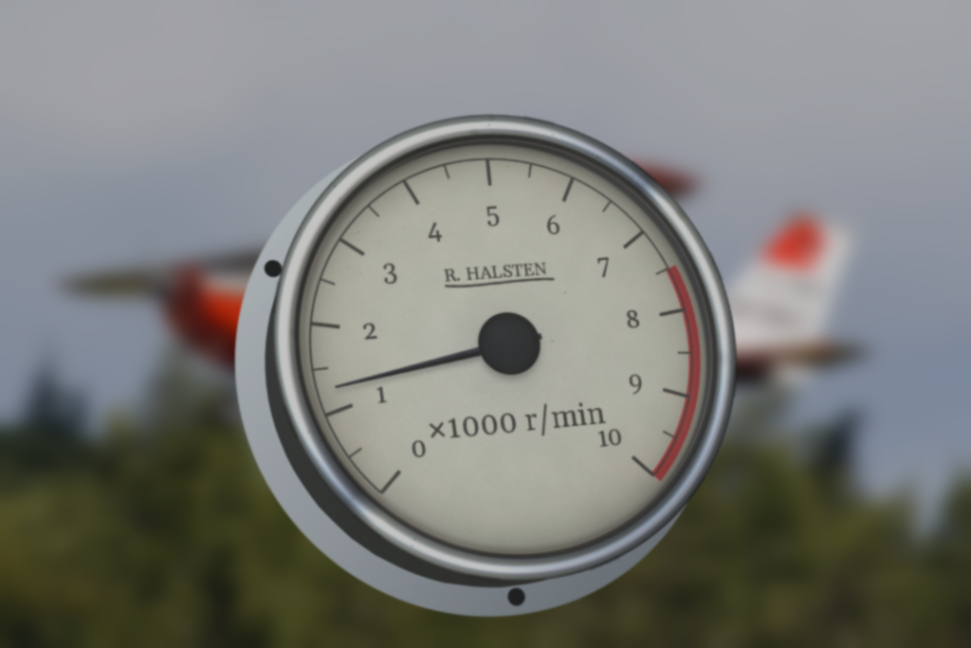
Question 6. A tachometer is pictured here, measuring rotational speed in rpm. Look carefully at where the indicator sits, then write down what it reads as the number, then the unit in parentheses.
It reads 1250 (rpm)
